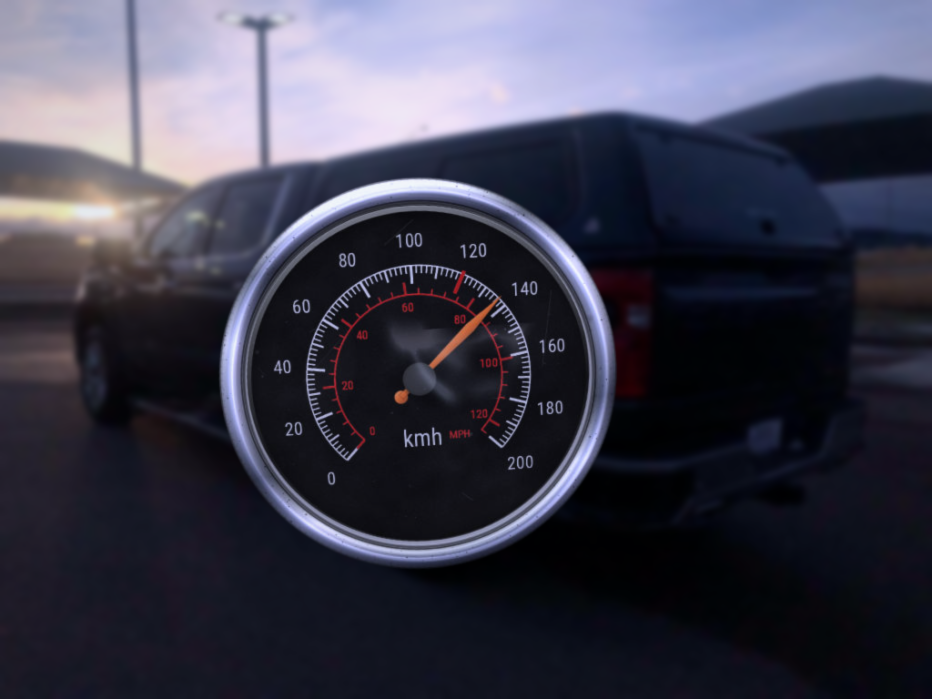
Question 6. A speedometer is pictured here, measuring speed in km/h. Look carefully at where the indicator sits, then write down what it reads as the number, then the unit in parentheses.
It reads 136 (km/h)
